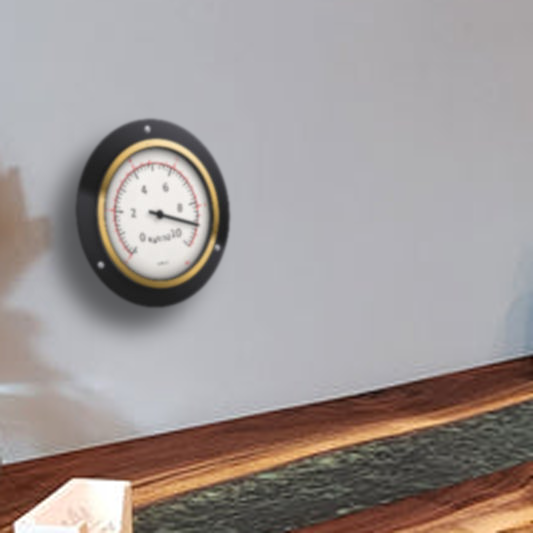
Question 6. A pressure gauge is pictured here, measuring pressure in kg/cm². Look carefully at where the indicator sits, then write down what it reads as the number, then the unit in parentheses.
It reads 9 (kg/cm²)
